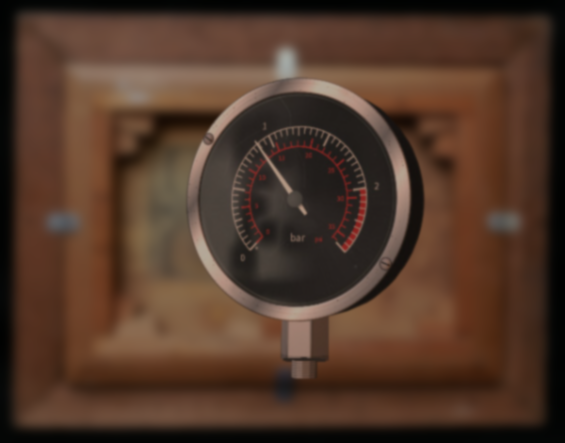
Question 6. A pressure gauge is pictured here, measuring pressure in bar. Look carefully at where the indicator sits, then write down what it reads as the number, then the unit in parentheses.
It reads 0.9 (bar)
